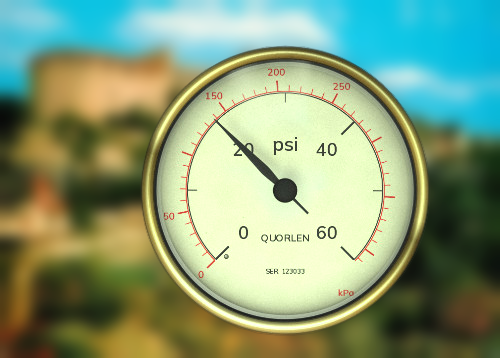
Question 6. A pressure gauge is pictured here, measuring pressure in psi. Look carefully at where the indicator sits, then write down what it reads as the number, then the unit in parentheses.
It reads 20 (psi)
